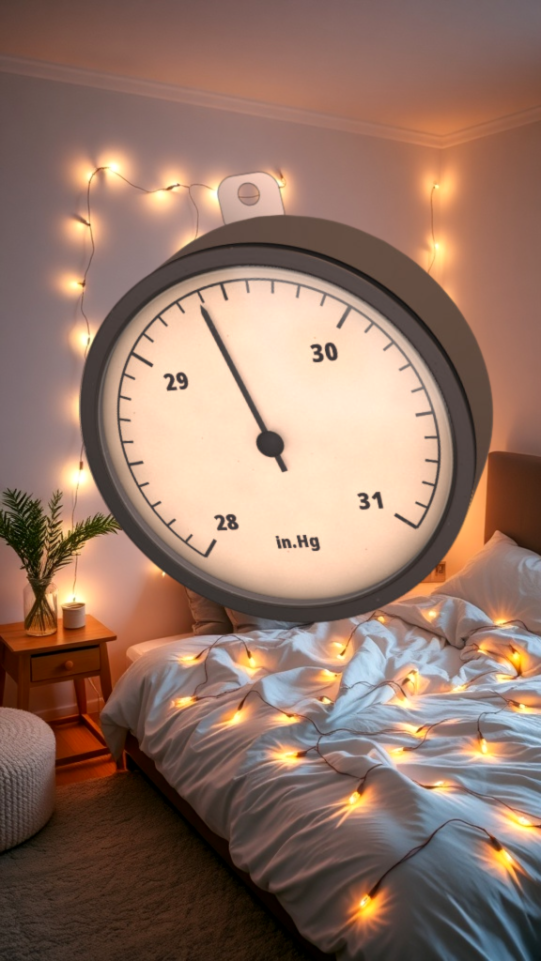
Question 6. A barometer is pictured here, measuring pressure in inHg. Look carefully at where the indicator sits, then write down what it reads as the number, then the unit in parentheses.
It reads 29.4 (inHg)
